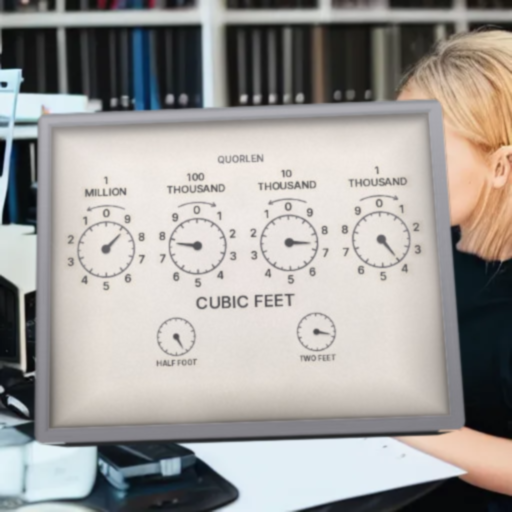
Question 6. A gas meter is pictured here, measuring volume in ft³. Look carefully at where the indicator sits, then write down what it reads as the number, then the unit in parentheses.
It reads 877400 (ft³)
